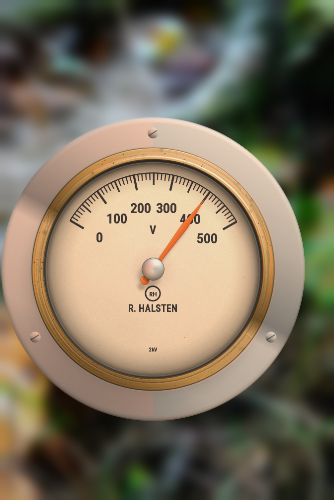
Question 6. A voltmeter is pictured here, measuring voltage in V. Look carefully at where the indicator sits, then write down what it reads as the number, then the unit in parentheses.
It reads 400 (V)
